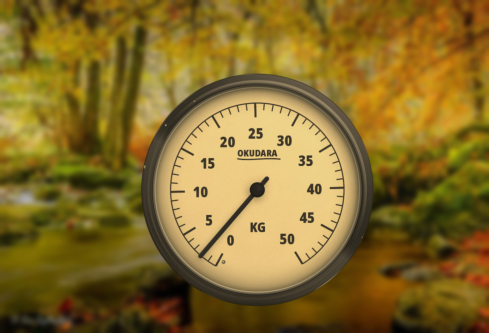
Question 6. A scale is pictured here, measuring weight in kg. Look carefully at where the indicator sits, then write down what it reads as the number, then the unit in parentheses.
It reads 2 (kg)
